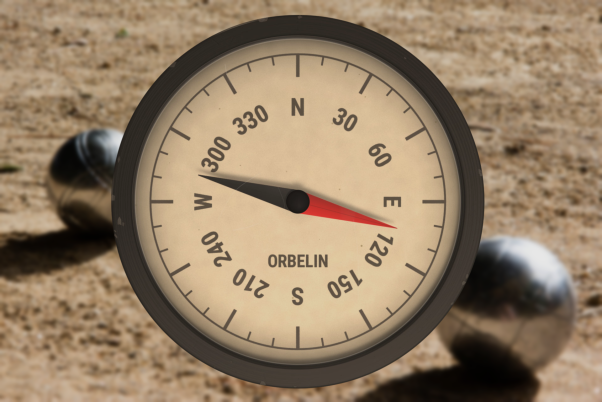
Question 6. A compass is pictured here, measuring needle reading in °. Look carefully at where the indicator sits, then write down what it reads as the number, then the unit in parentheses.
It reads 105 (°)
